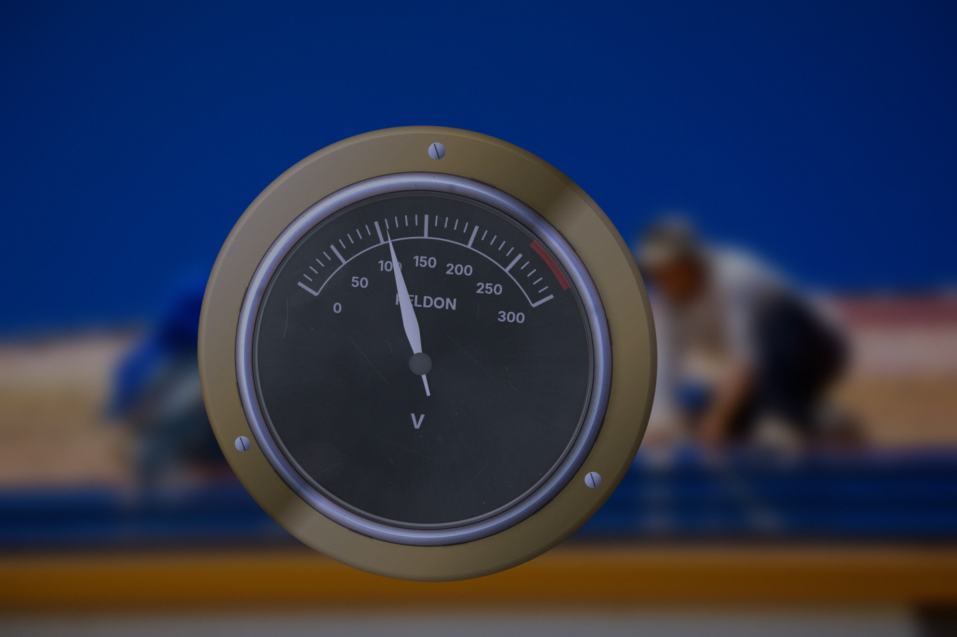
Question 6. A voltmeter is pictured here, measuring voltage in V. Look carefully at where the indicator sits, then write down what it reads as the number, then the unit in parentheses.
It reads 110 (V)
